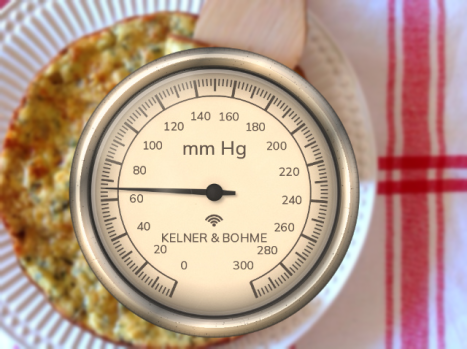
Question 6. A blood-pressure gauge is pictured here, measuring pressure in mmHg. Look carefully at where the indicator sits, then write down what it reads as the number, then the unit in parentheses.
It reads 66 (mmHg)
